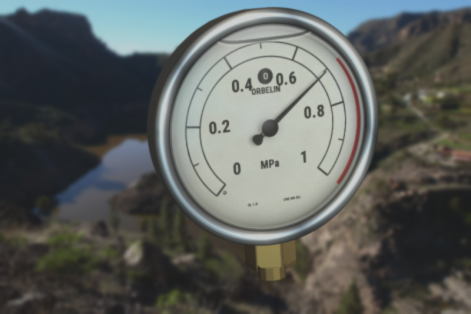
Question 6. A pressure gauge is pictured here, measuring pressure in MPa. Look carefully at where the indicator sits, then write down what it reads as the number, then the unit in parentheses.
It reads 0.7 (MPa)
